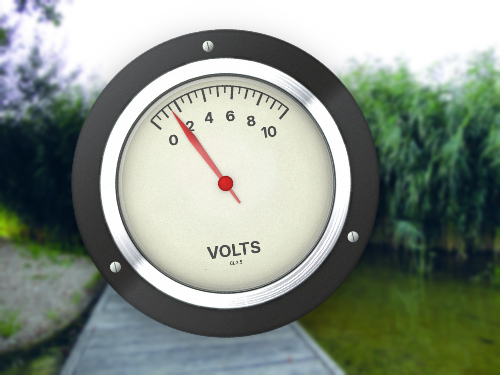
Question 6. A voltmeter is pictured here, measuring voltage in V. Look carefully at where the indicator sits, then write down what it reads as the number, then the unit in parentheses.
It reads 1.5 (V)
